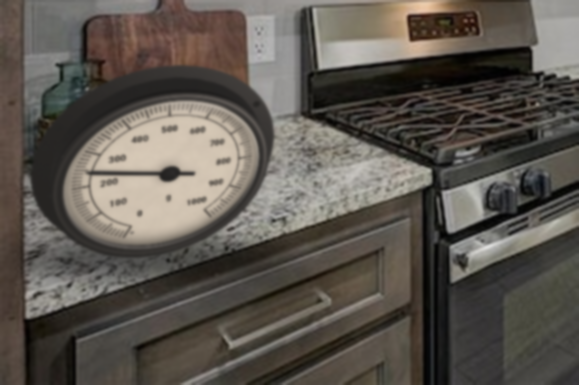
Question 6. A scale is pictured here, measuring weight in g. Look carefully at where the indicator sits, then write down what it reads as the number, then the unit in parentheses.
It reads 250 (g)
